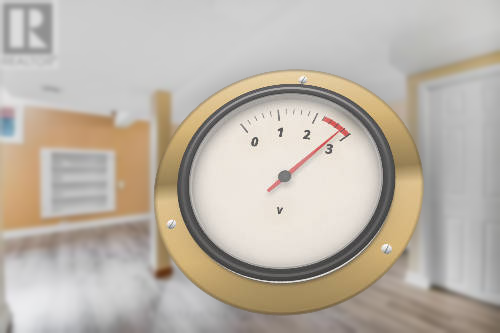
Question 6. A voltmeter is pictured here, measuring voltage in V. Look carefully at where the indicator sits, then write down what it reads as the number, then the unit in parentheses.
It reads 2.8 (V)
